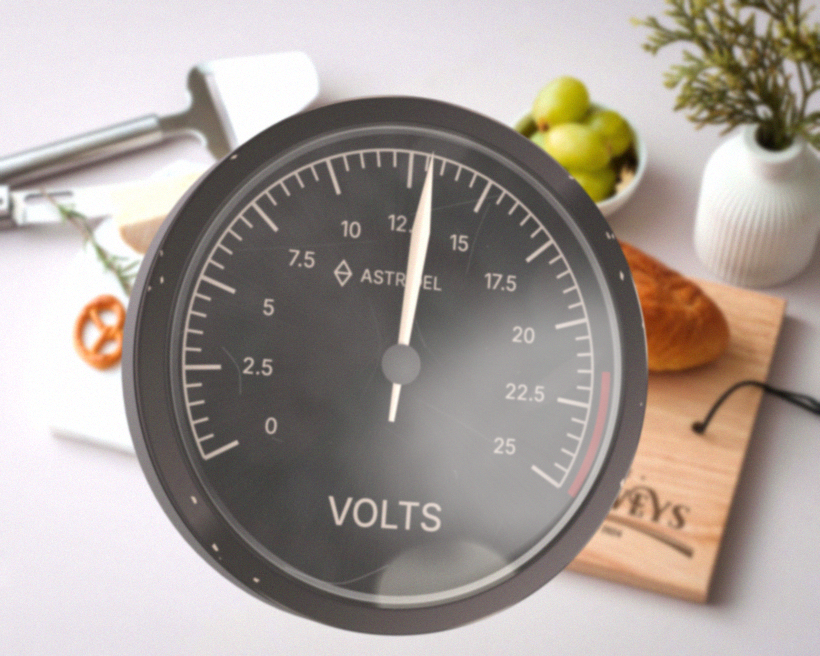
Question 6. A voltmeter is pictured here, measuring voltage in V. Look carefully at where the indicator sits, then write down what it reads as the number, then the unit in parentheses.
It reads 13 (V)
